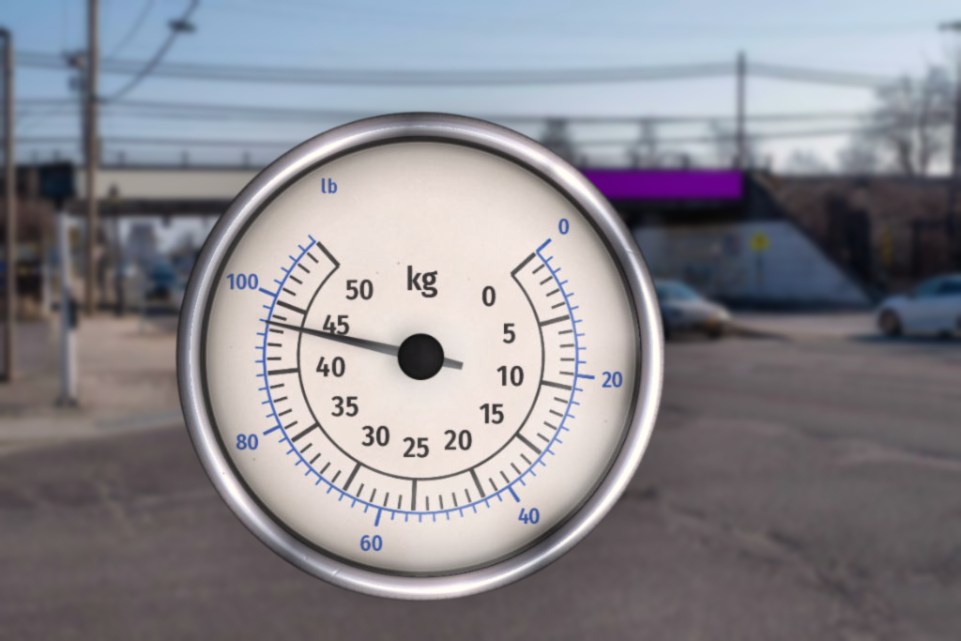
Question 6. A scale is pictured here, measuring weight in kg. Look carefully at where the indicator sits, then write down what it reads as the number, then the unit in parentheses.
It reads 43.5 (kg)
